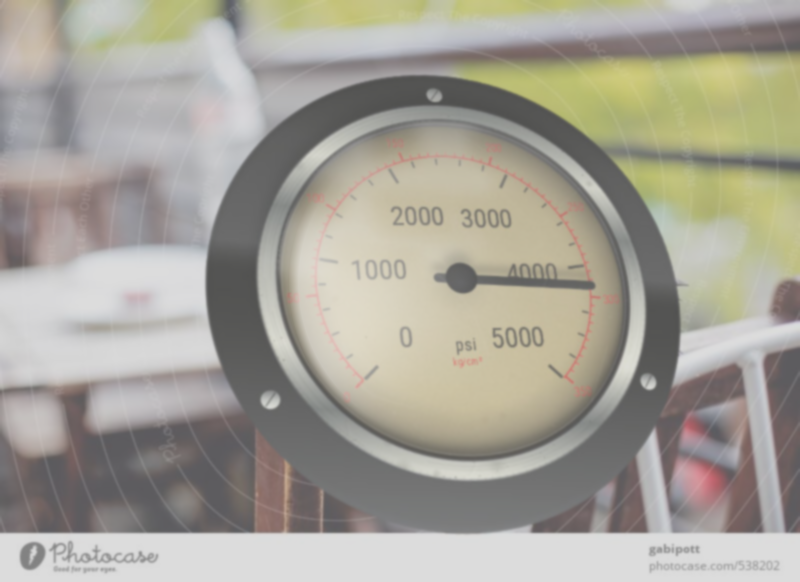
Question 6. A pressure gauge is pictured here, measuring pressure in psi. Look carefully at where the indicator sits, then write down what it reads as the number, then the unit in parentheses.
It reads 4200 (psi)
